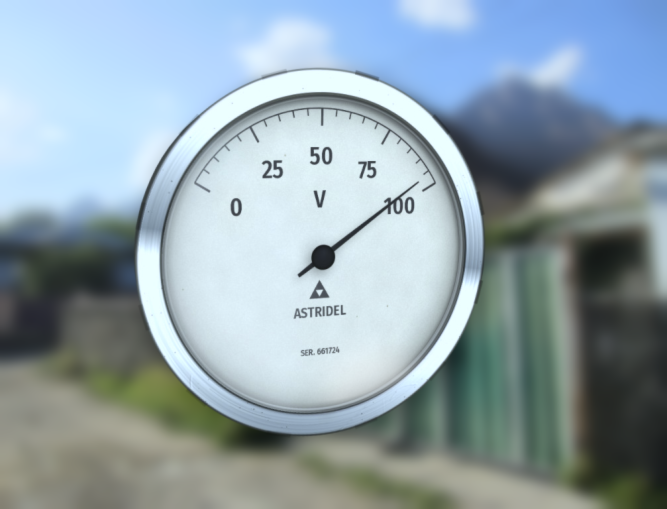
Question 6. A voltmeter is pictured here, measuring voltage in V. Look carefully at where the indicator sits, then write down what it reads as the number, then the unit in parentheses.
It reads 95 (V)
